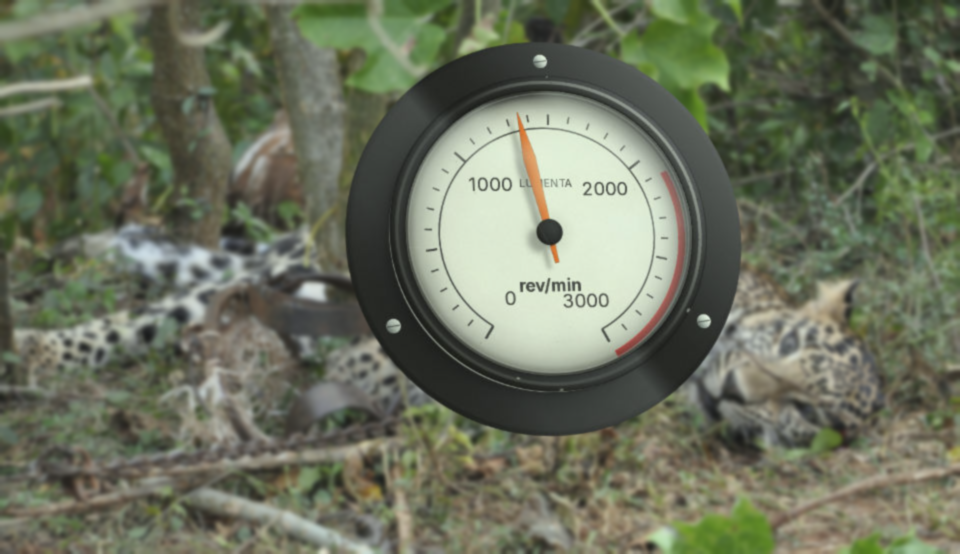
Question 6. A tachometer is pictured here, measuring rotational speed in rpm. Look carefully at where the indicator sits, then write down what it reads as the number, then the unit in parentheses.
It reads 1350 (rpm)
